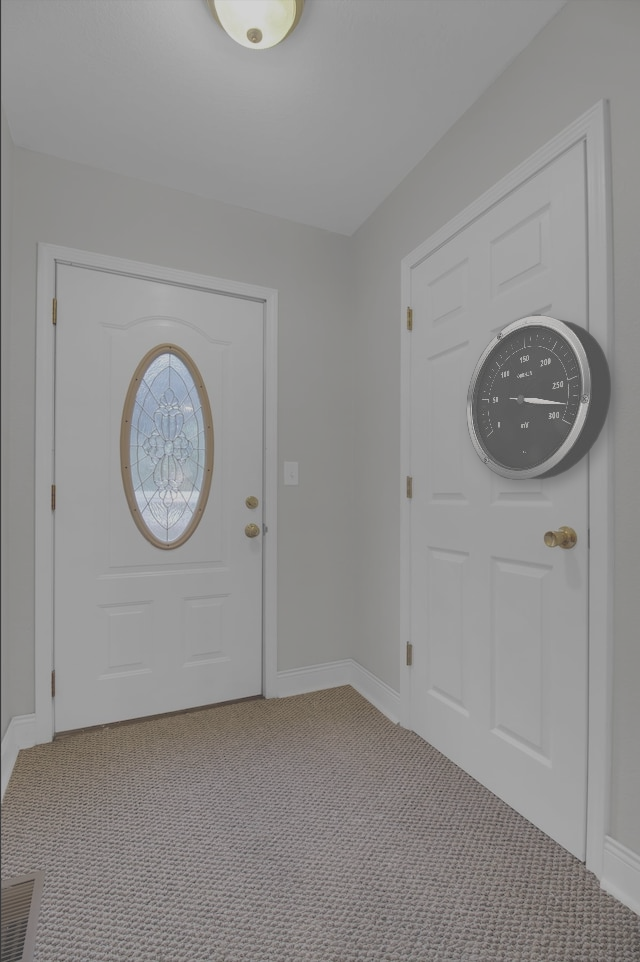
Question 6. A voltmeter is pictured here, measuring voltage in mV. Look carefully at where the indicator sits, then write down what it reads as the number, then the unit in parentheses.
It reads 280 (mV)
